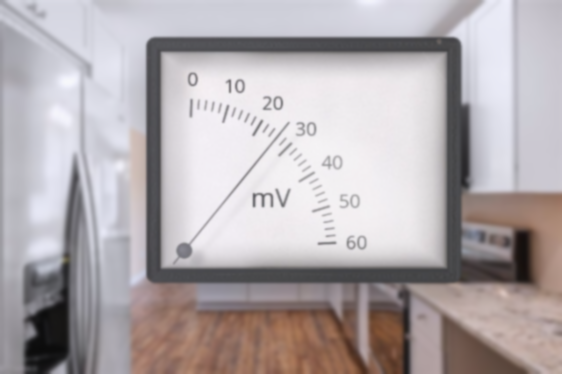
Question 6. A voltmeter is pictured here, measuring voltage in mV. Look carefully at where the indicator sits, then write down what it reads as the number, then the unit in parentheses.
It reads 26 (mV)
